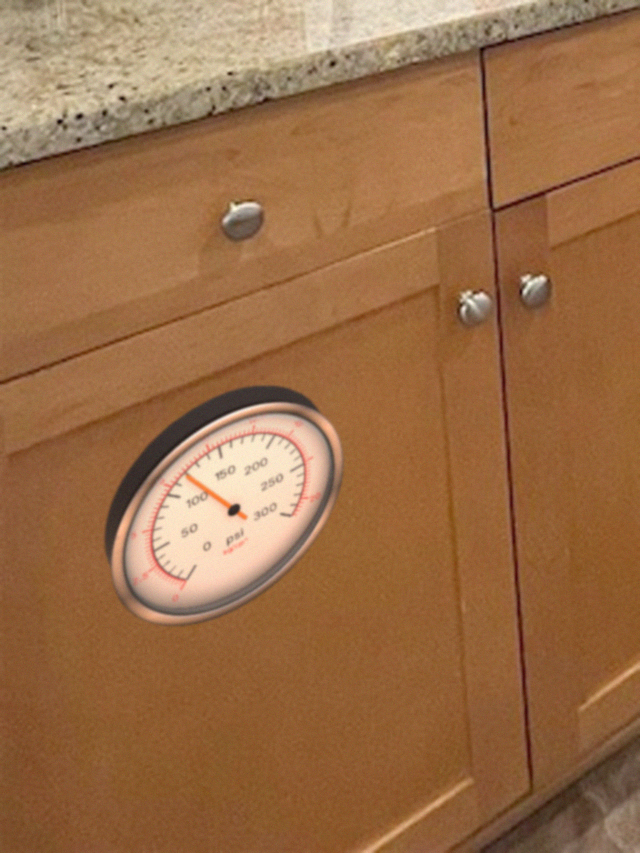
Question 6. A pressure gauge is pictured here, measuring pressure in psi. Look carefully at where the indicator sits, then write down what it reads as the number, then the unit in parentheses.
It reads 120 (psi)
